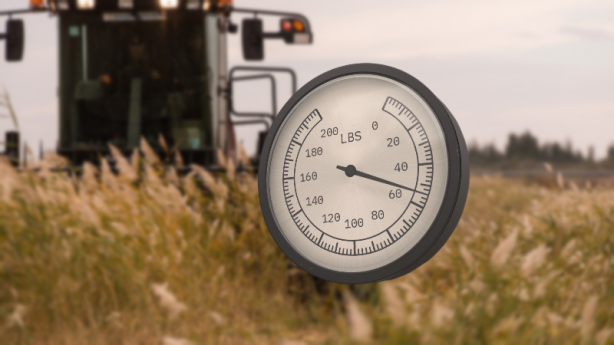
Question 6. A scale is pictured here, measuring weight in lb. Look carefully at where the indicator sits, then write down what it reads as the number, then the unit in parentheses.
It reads 54 (lb)
